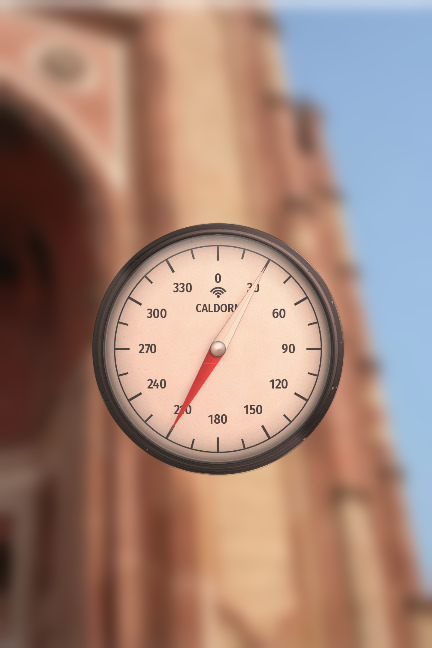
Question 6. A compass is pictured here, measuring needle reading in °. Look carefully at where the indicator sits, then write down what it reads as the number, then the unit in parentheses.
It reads 210 (°)
